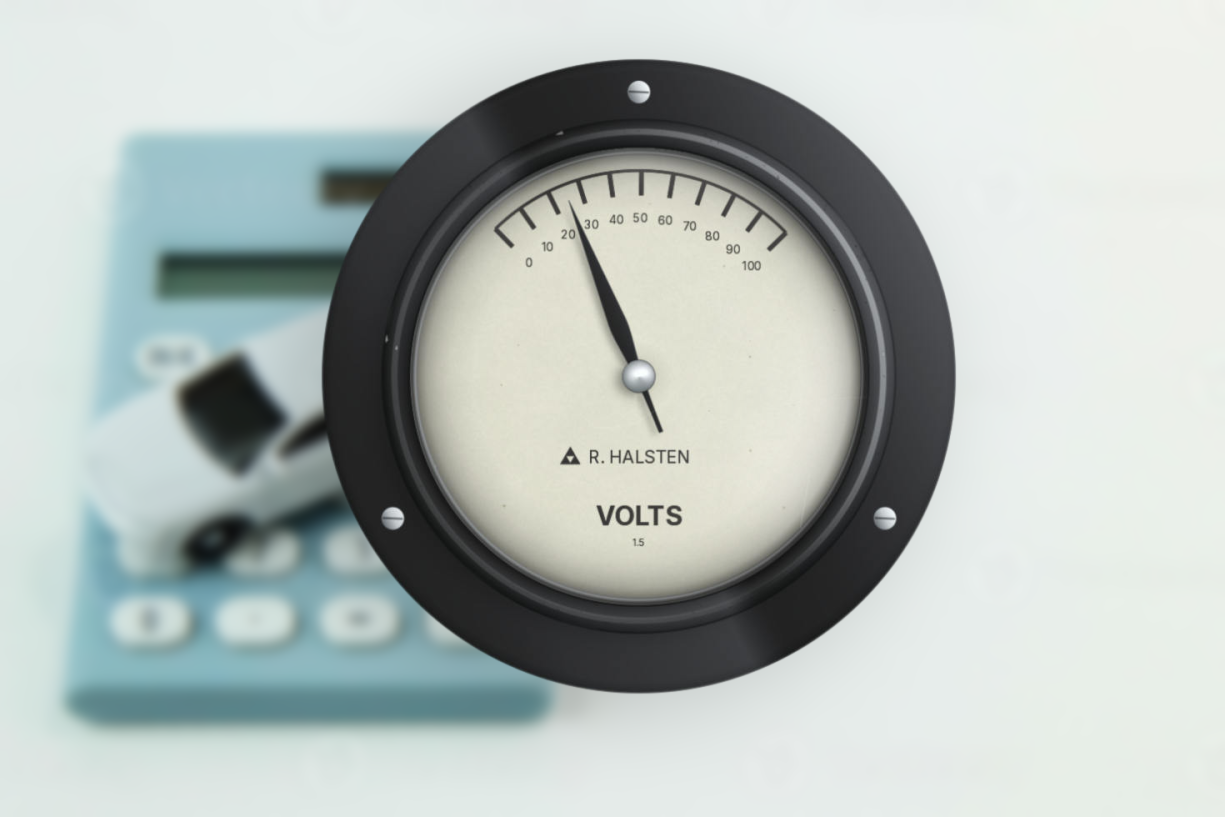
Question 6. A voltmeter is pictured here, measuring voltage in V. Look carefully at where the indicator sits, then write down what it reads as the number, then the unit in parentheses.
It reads 25 (V)
